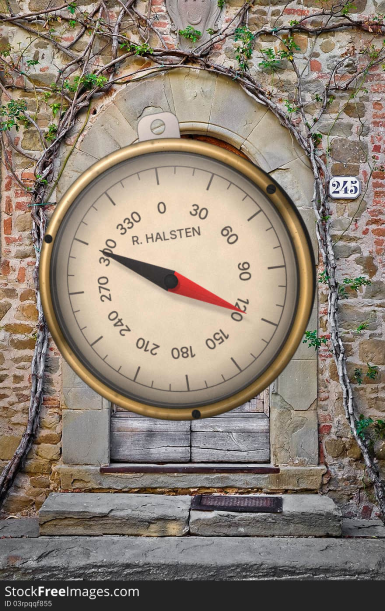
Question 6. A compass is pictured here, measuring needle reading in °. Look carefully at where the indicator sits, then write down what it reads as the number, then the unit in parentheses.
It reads 120 (°)
